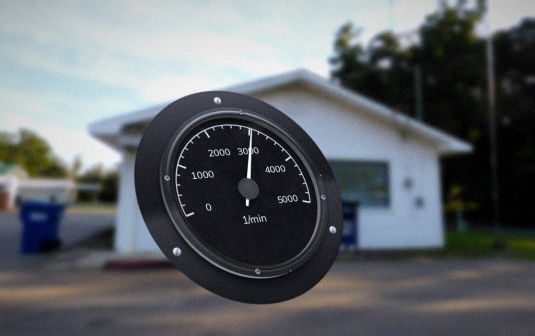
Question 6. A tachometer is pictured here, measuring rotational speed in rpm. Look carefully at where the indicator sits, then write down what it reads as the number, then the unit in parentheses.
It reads 3000 (rpm)
